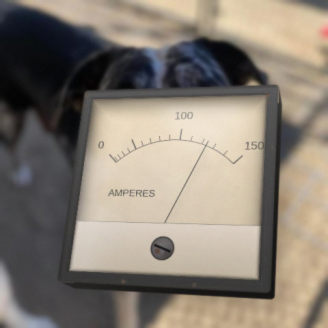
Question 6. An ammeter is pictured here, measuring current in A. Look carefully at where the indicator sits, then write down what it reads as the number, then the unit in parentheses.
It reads 125 (A)
